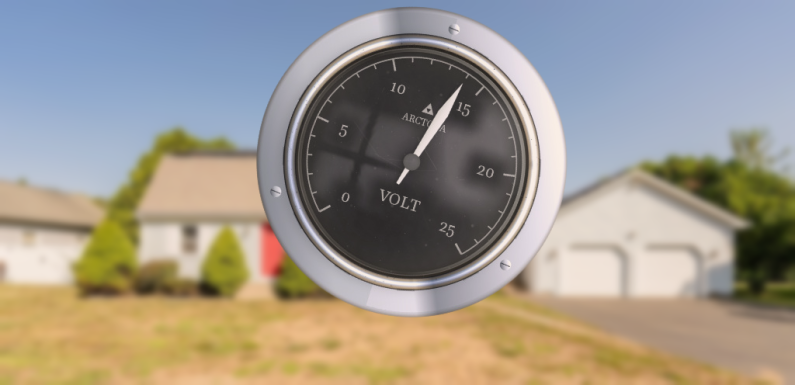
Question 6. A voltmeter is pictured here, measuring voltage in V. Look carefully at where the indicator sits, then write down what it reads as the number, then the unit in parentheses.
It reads 14 (V)
